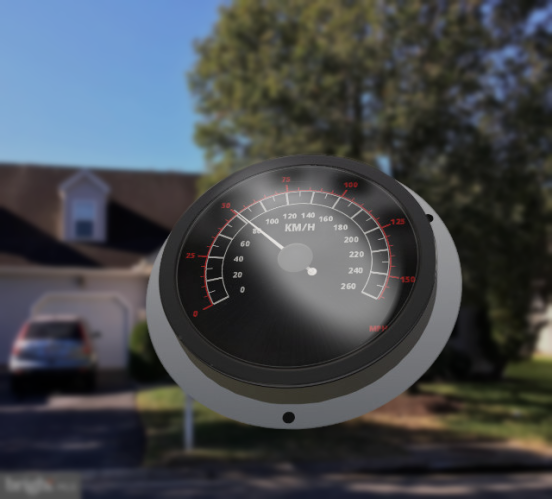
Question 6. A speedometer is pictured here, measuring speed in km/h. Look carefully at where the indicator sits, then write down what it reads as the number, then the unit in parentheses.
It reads 80 (km/h)
